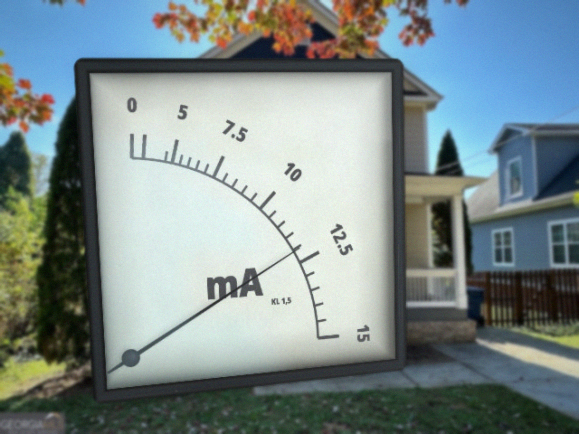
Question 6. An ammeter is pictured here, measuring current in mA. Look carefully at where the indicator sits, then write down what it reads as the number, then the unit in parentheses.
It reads 12 (mA)
